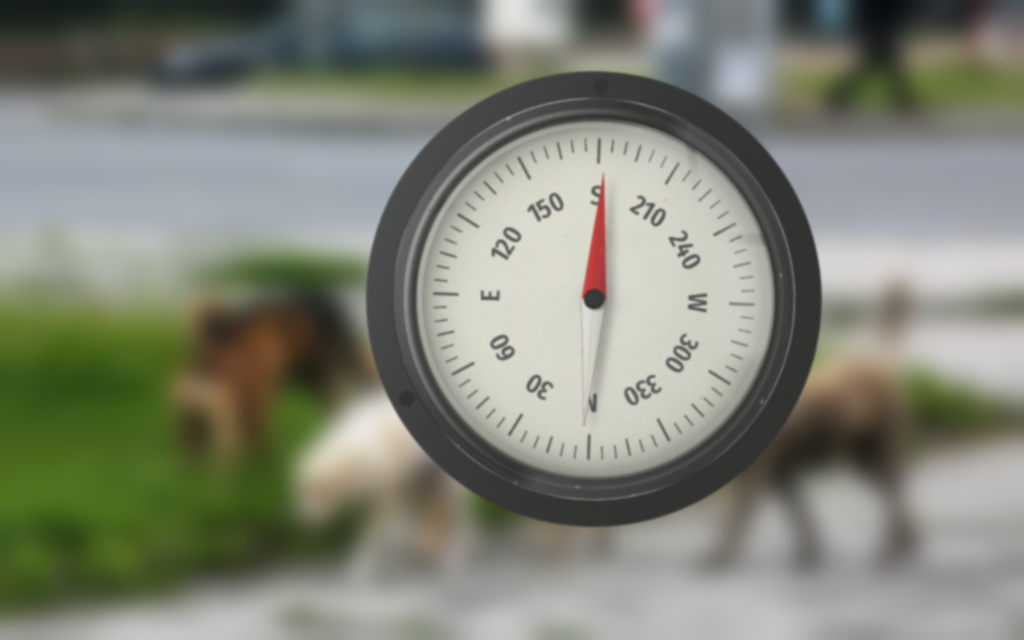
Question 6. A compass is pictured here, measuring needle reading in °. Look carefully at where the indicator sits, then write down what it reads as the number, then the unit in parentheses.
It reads 182.5 (°)
